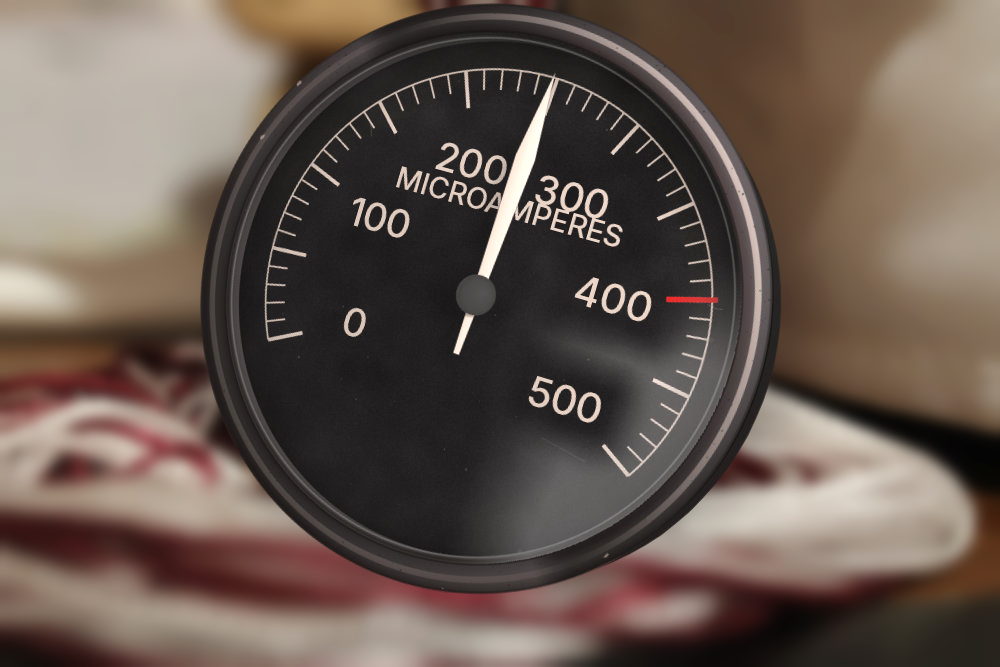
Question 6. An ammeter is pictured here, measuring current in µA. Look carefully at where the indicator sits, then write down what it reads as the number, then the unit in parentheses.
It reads 250 (µA)
